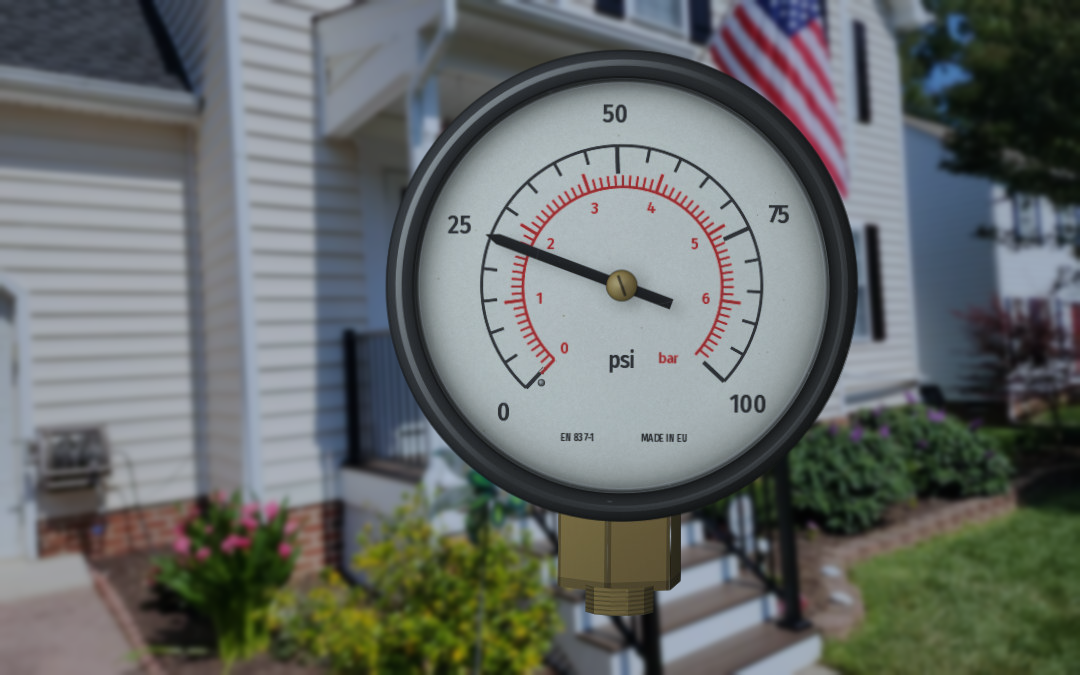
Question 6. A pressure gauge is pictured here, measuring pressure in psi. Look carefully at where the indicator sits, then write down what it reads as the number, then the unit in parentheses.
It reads 25 (psi)
